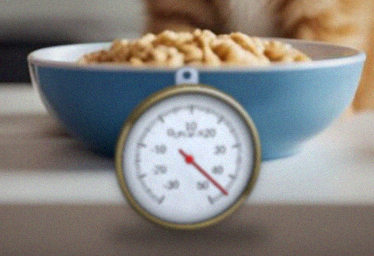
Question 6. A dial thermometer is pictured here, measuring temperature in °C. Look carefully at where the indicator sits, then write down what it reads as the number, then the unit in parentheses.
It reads 45 (°C)
